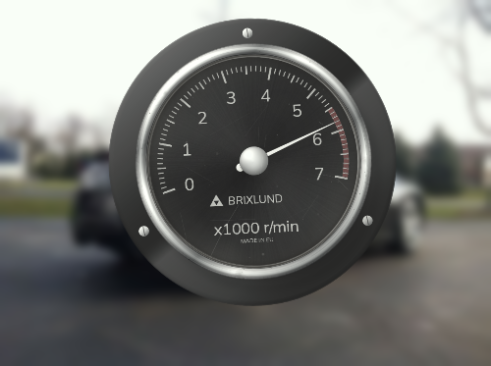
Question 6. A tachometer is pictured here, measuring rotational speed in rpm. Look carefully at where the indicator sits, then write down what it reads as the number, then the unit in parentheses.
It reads 5800 (rpm)
